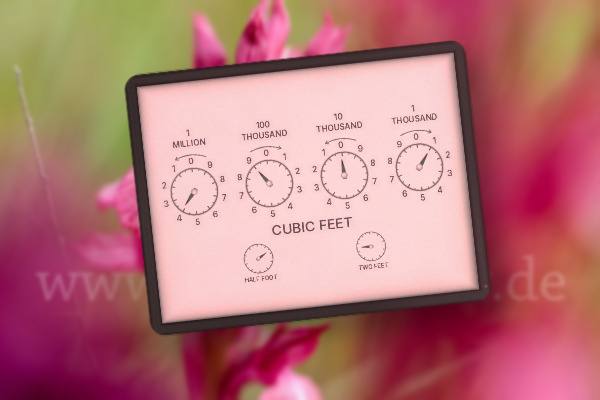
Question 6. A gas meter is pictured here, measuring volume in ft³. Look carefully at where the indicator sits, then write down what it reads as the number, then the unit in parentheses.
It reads 390100 (ft³)
